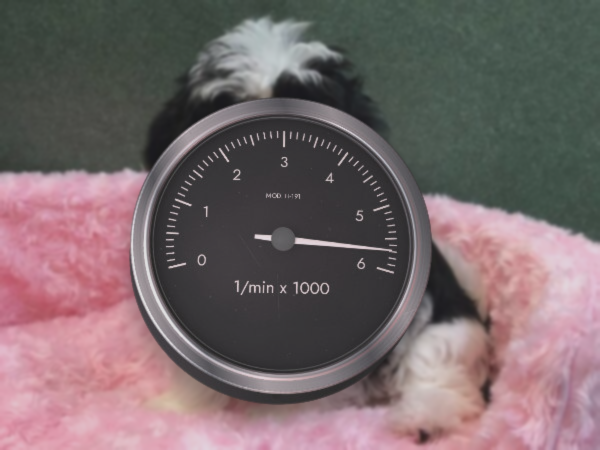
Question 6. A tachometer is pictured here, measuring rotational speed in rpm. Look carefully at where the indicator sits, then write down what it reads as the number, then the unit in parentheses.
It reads 5700 (rpm)
